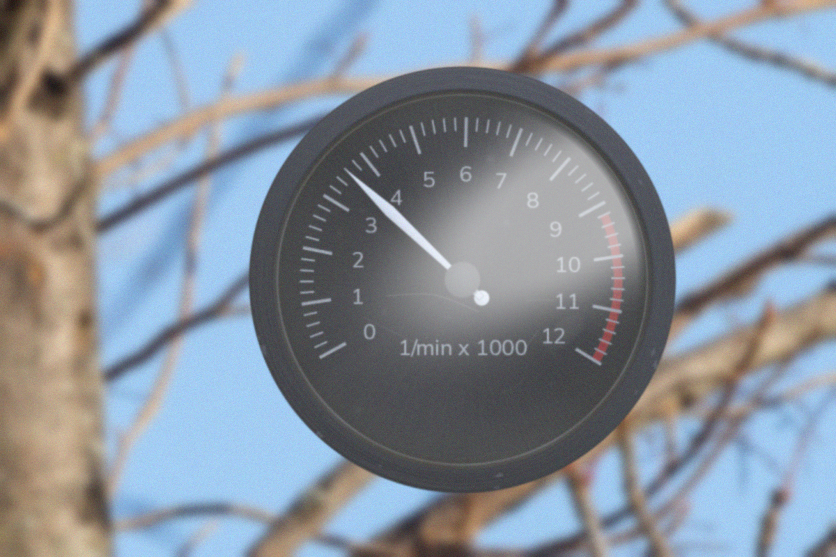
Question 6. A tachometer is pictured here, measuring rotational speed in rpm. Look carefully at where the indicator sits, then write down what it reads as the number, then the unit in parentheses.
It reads 3600 (rpm)
